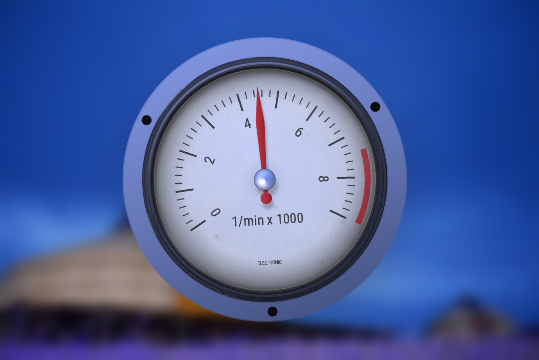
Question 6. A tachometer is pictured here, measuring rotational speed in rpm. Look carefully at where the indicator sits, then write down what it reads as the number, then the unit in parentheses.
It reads 4500 (rpm)
